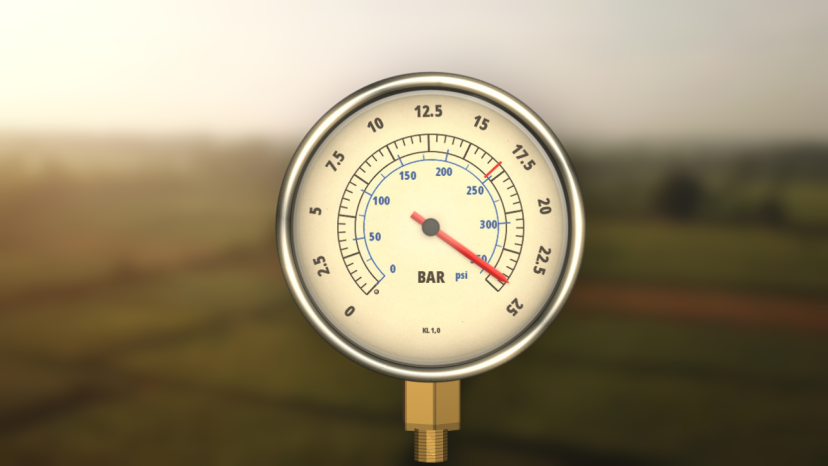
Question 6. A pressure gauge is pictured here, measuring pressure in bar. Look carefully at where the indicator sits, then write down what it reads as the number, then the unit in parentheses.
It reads 24.25 (bar)
